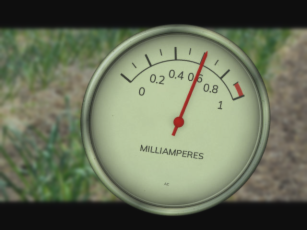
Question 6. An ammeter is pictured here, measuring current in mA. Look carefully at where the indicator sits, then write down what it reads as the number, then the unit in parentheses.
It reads 0.6 (mA)
